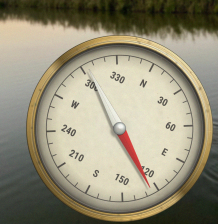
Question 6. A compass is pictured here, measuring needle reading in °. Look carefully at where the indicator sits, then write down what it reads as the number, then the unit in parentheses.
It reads 125 (°)
